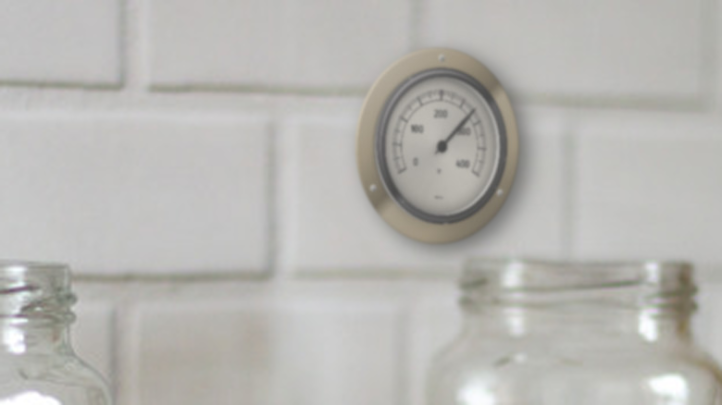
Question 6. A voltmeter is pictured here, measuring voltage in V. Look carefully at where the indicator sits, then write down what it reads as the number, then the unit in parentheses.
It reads 275 (V)
